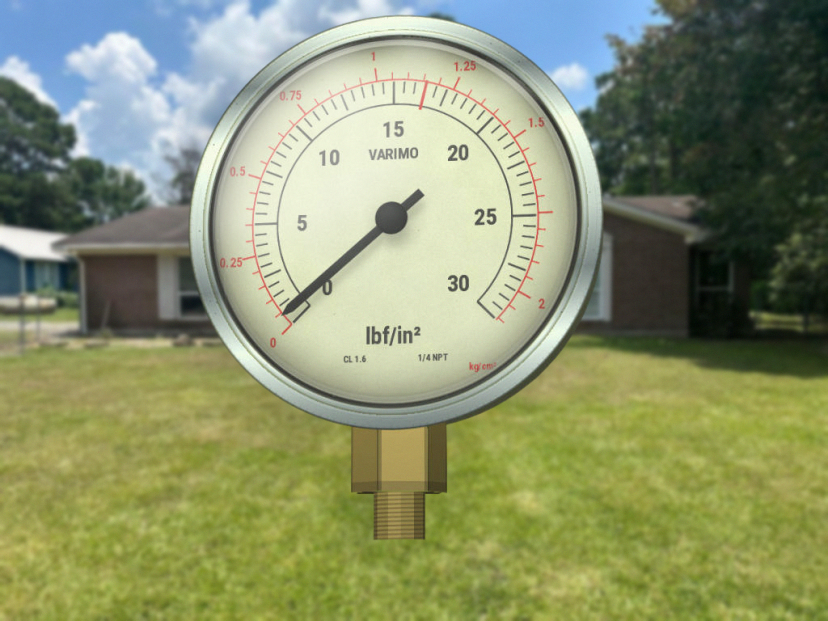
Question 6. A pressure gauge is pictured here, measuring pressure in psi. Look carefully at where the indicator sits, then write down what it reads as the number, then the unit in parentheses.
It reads 0.5 (psi)
